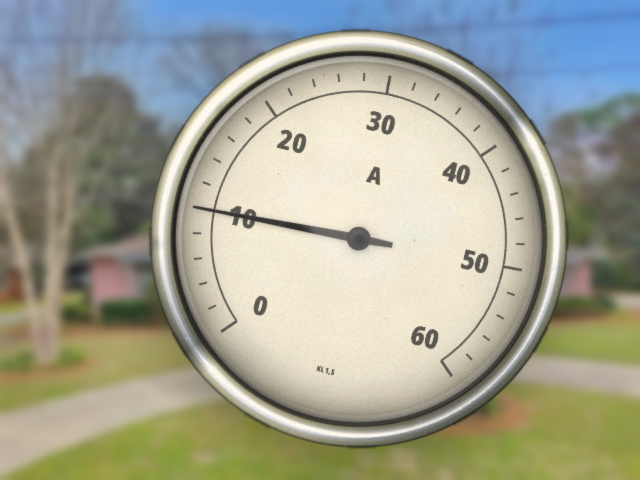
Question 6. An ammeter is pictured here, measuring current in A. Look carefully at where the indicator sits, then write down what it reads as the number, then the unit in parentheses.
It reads 10 (A)
